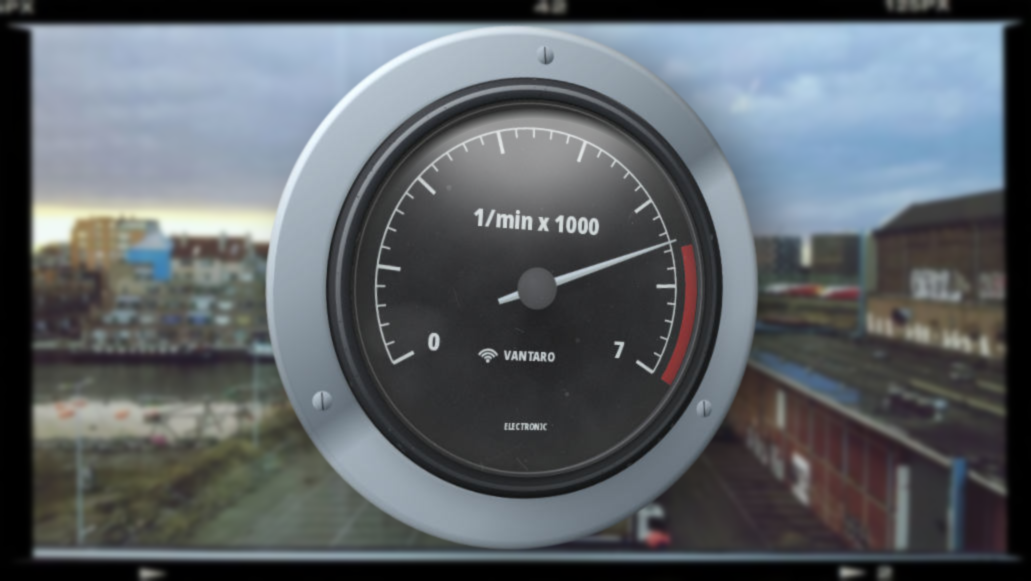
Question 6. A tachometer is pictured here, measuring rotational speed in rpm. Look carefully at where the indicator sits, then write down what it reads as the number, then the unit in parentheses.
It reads 5500 (rpm)
